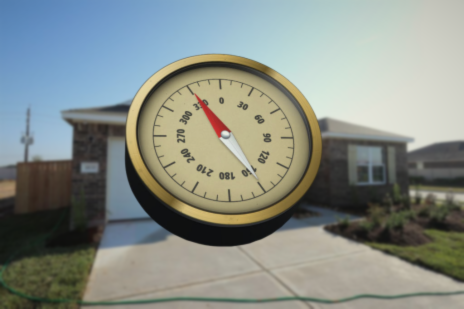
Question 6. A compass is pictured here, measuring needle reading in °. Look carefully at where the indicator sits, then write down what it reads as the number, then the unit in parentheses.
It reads 330 (°)
